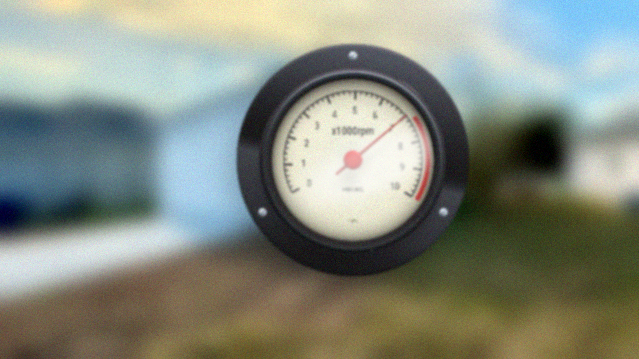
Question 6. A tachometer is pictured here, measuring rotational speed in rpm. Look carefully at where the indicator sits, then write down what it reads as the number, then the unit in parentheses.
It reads 7000 (rpm)
